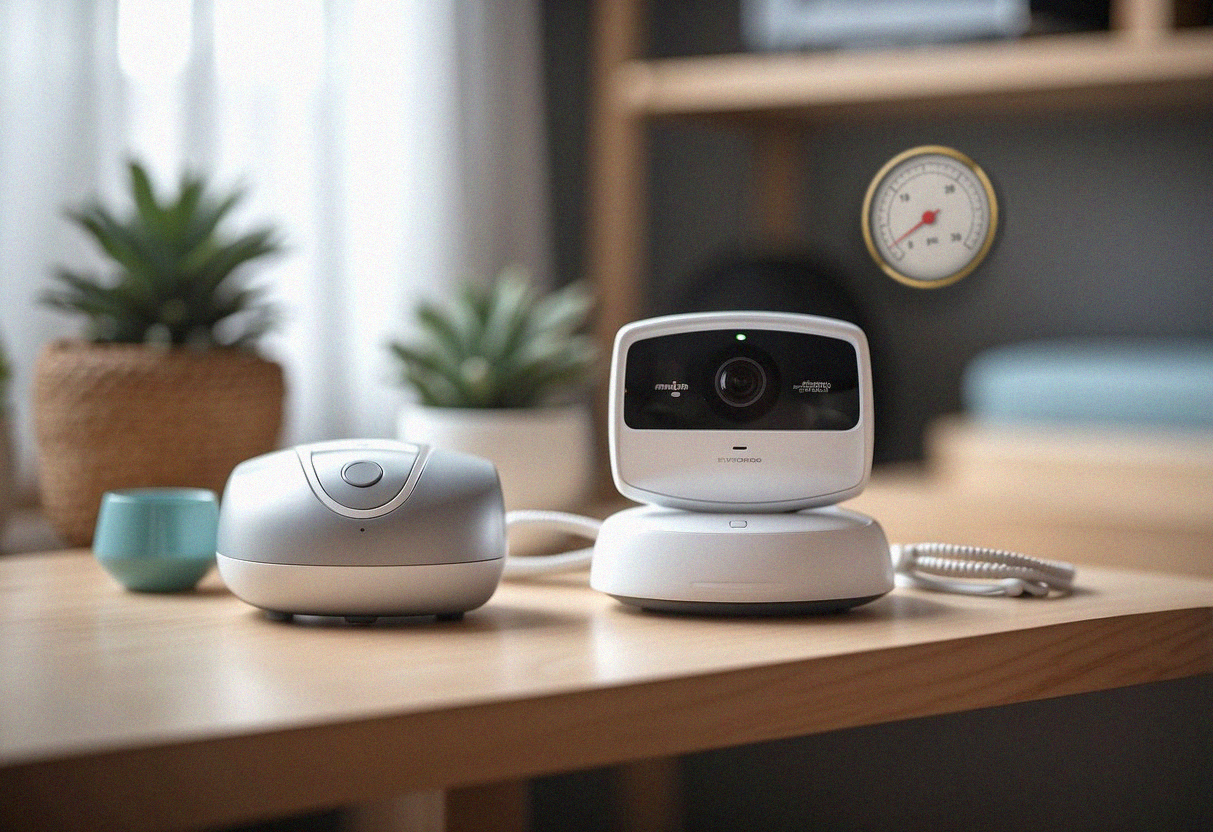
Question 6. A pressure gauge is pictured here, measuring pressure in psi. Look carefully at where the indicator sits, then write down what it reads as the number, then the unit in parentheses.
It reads 2 (psi)
